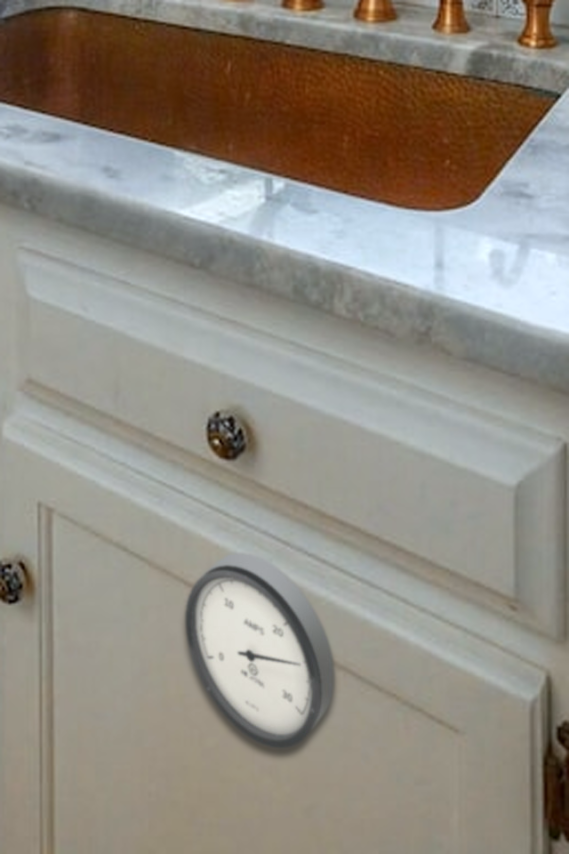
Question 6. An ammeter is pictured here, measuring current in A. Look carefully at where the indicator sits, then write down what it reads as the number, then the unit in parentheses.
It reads 24 (A)
